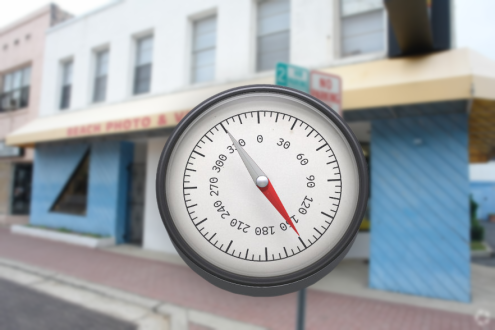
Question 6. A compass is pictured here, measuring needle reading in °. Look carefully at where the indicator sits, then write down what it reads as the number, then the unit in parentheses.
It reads 150 (°)
